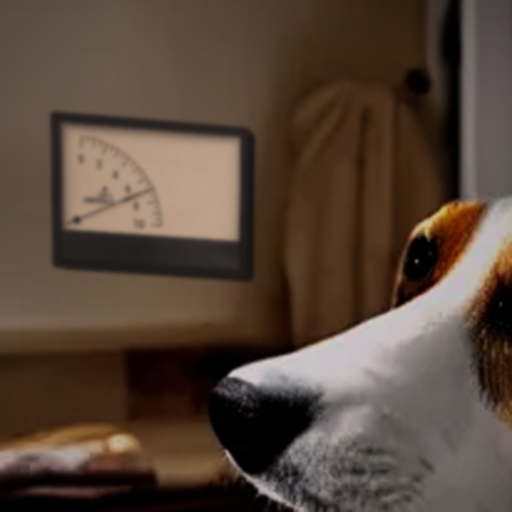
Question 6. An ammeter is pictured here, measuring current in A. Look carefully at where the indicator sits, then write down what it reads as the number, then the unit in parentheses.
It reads 7 (A)
